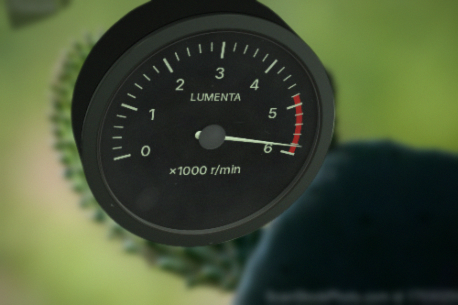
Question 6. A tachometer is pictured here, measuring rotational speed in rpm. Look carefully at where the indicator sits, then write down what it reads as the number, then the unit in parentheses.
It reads 5800 (rpm)
